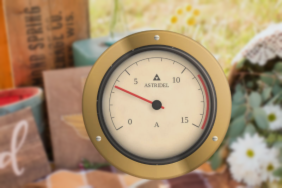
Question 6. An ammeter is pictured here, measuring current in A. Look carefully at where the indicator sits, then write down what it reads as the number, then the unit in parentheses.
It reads 3.5 (A)
